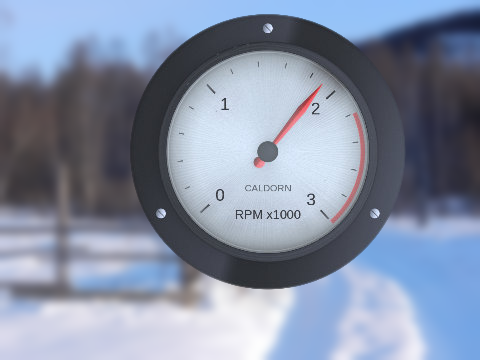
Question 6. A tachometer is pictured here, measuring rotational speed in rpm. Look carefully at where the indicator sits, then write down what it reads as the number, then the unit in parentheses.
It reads 1900 (rpm)
